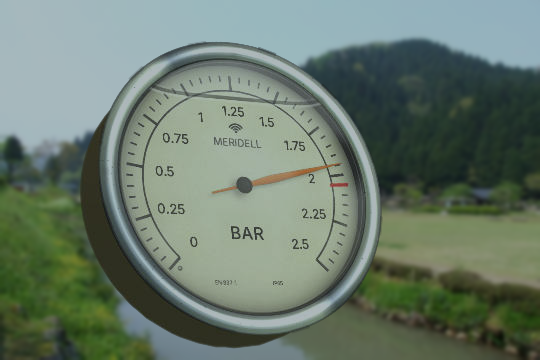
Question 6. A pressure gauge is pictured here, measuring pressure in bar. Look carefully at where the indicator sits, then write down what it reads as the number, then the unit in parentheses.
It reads 1.95 (bar)
